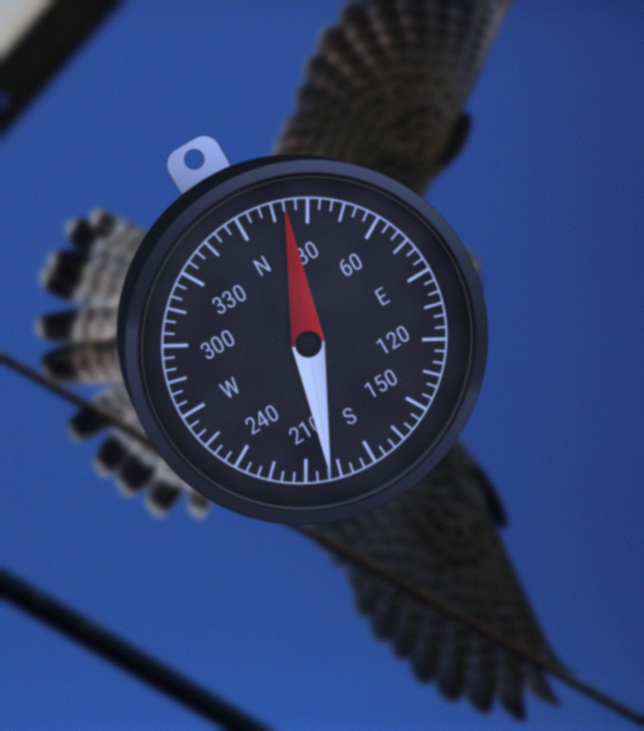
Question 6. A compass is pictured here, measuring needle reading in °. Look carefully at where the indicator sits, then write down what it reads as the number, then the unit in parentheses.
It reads 20 (°)
